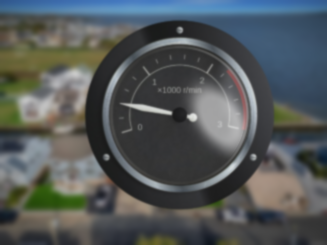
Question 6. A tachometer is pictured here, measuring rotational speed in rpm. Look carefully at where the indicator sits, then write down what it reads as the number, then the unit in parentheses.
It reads 400 (rpm)
